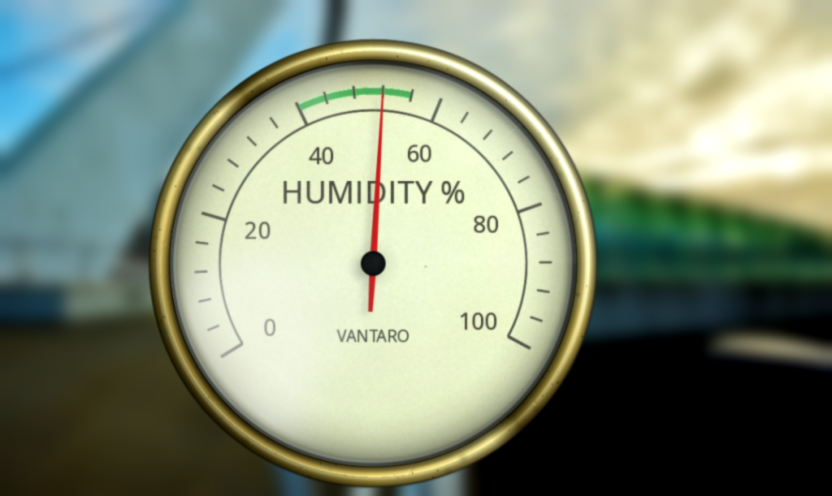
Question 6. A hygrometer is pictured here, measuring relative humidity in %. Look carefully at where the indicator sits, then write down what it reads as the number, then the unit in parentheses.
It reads 52 (%)
